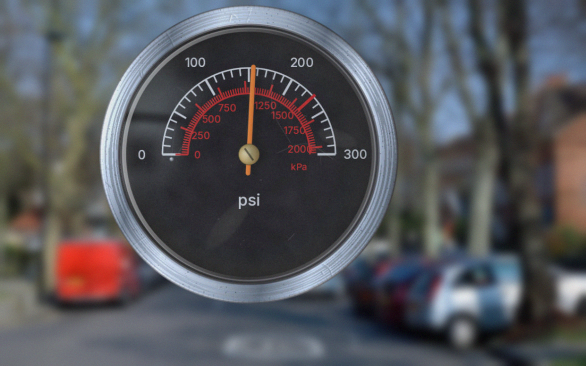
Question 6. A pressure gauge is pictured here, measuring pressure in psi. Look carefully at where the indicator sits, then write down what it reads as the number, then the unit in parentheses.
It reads 155 (psi)
